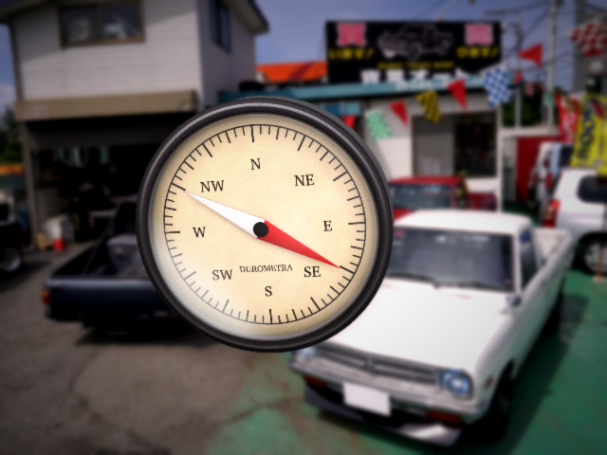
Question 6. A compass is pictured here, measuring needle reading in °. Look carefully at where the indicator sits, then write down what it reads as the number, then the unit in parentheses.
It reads 120 (°)
